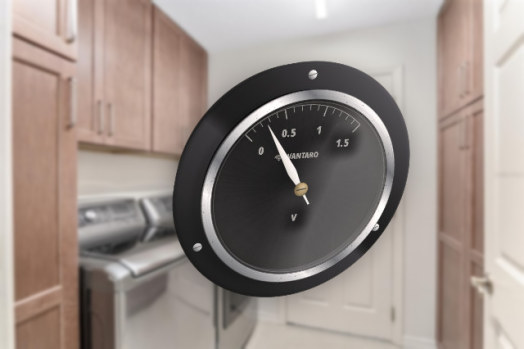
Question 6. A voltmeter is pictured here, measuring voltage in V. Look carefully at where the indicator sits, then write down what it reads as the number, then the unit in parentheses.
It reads 0.25 (V)
